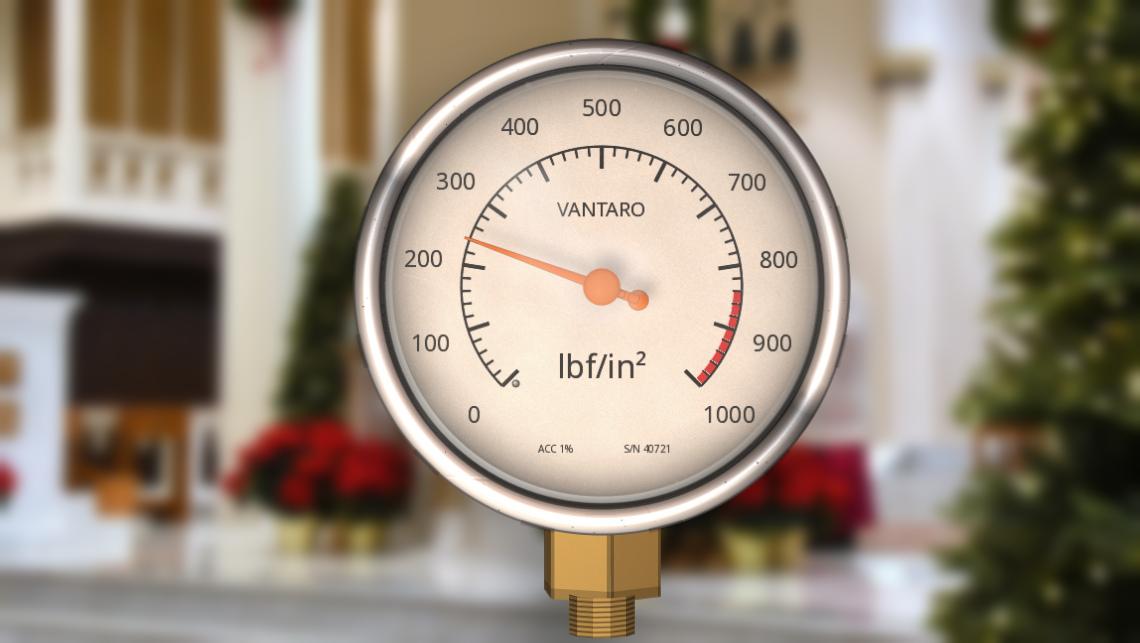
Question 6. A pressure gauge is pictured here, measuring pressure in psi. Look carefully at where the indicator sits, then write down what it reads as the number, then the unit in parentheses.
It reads 240 (psi)
